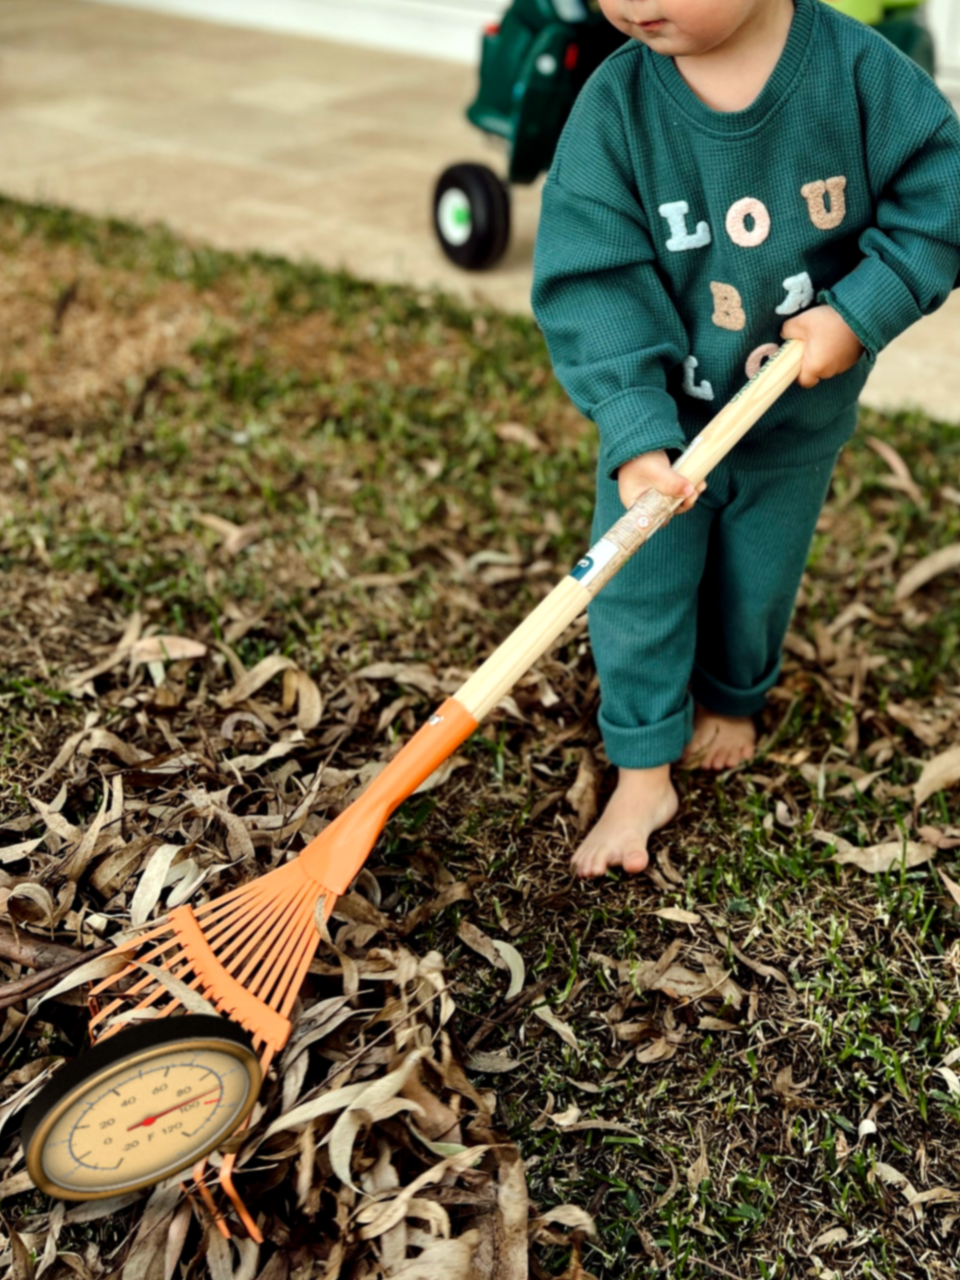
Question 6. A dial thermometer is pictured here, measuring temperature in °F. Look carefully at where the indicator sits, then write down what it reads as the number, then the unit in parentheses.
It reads 90 (°F)
